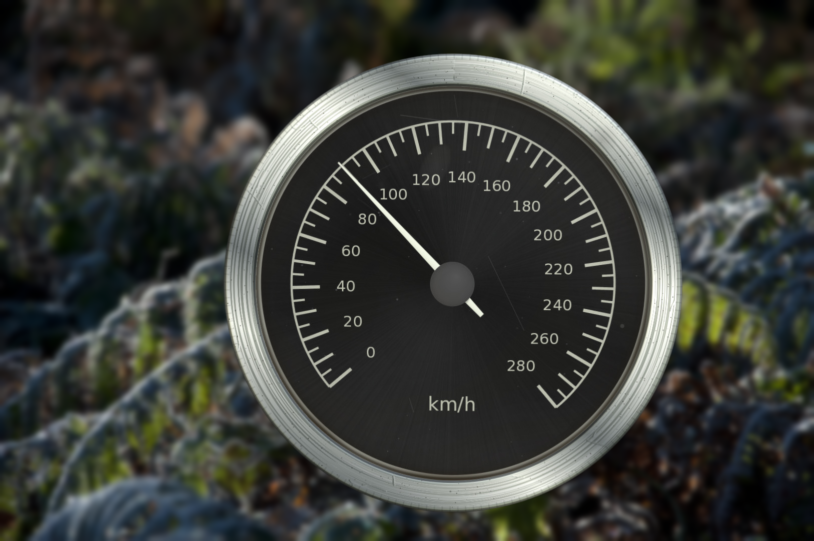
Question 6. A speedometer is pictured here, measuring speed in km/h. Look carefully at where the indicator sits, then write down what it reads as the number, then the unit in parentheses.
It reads 90 (km/h)
